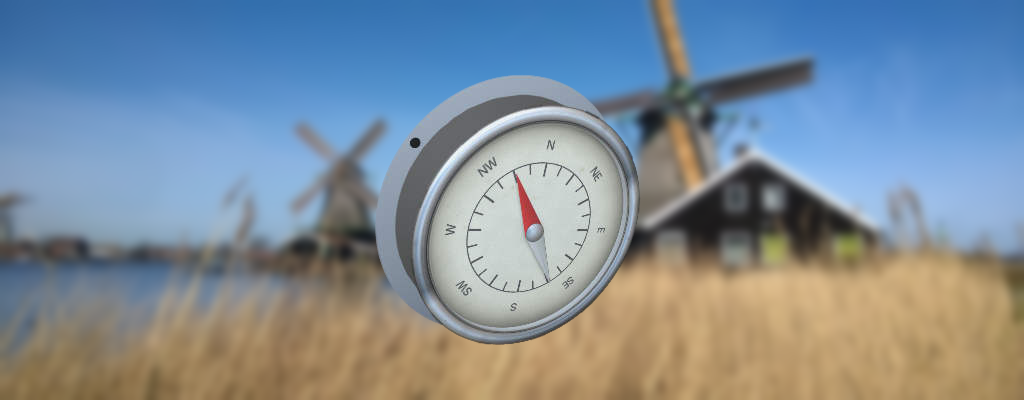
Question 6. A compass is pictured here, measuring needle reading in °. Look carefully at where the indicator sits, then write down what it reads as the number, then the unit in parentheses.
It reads 330 (°)
